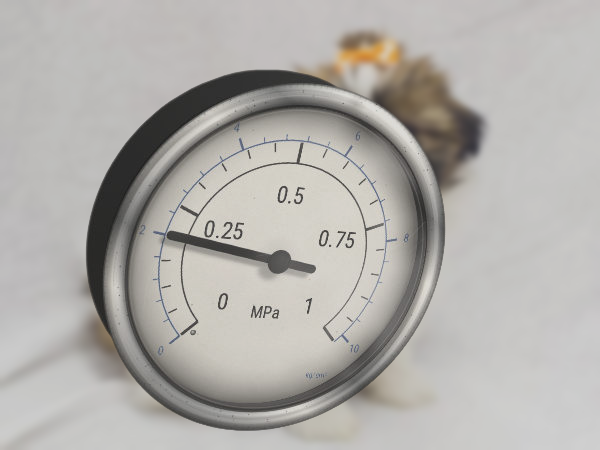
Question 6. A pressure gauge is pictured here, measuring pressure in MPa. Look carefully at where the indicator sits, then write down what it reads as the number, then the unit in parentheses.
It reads 0.2 (MPa)
